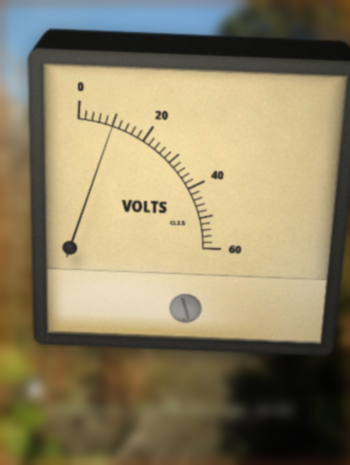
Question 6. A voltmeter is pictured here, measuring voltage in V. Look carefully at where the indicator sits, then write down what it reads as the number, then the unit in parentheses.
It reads 10 (V)
